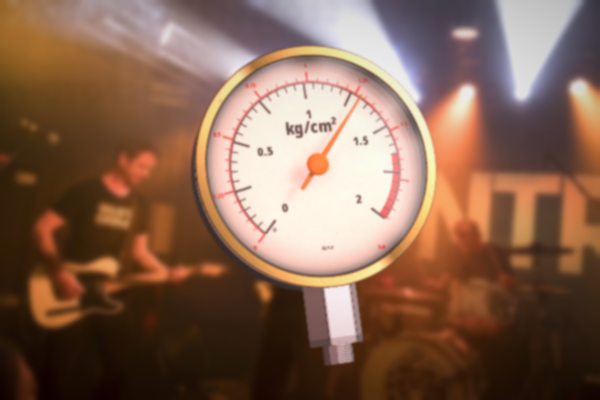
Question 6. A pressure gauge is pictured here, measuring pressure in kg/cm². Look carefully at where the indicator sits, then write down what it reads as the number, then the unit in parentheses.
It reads 1.3 (kg/cm²)
